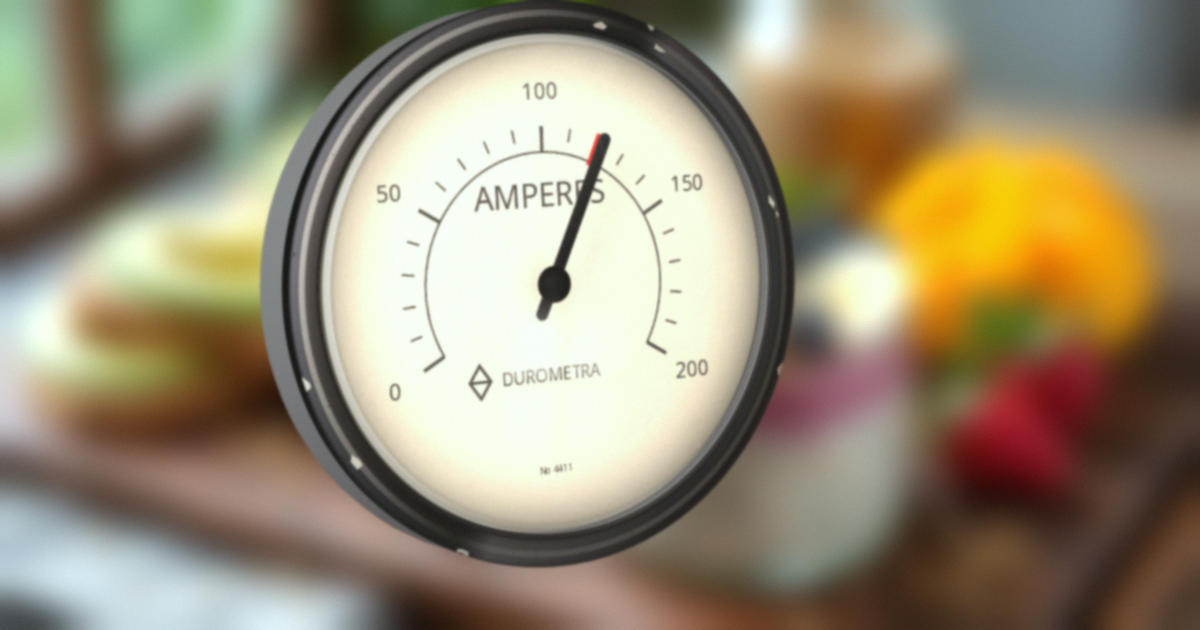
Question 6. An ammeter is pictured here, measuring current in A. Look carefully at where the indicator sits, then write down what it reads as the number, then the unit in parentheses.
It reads 120 (A)
